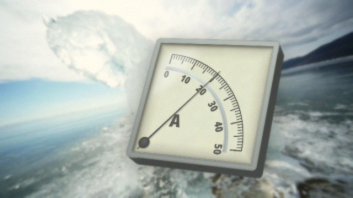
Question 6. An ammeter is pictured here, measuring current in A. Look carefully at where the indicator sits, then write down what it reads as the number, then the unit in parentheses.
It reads 20 (A)
